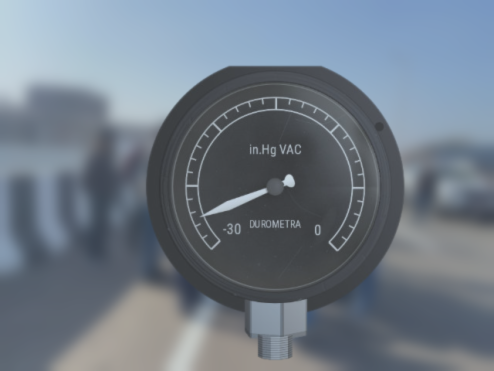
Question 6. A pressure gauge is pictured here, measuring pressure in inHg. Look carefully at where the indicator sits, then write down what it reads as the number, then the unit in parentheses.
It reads -27.5 (inHg)
